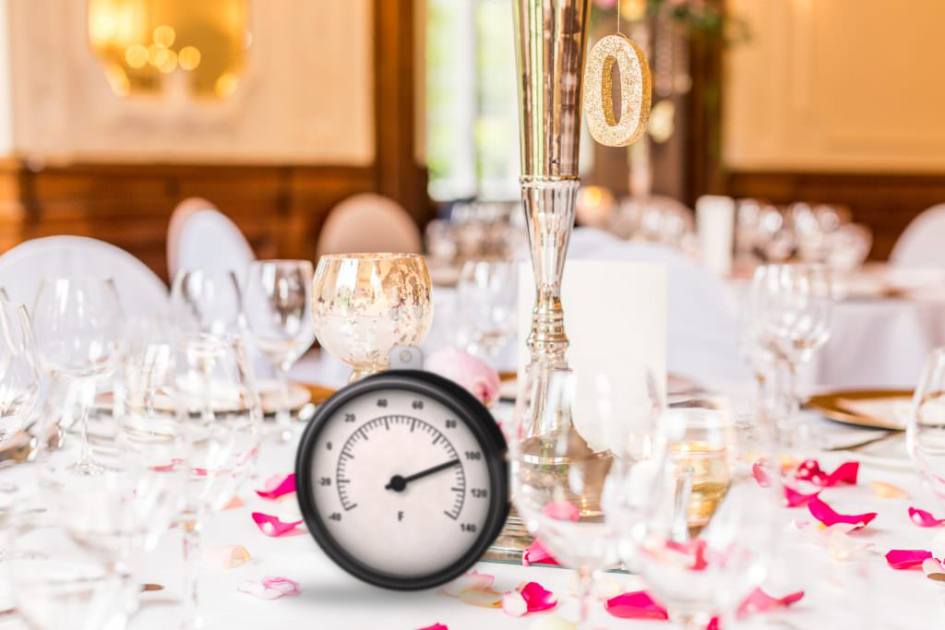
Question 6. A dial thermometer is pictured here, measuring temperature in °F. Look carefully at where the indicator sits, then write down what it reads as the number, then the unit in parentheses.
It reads 100 (°F)
